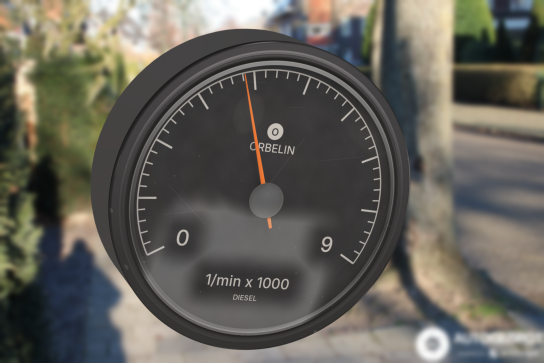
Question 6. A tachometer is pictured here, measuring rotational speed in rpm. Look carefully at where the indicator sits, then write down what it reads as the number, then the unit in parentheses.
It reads 3800 (rpm)
